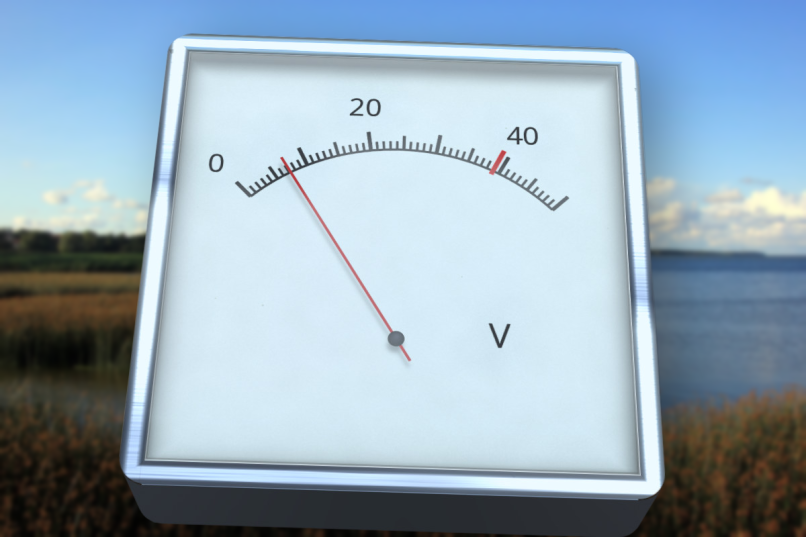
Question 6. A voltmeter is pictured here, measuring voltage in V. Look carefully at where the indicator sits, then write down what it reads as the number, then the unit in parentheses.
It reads 7 (V)
